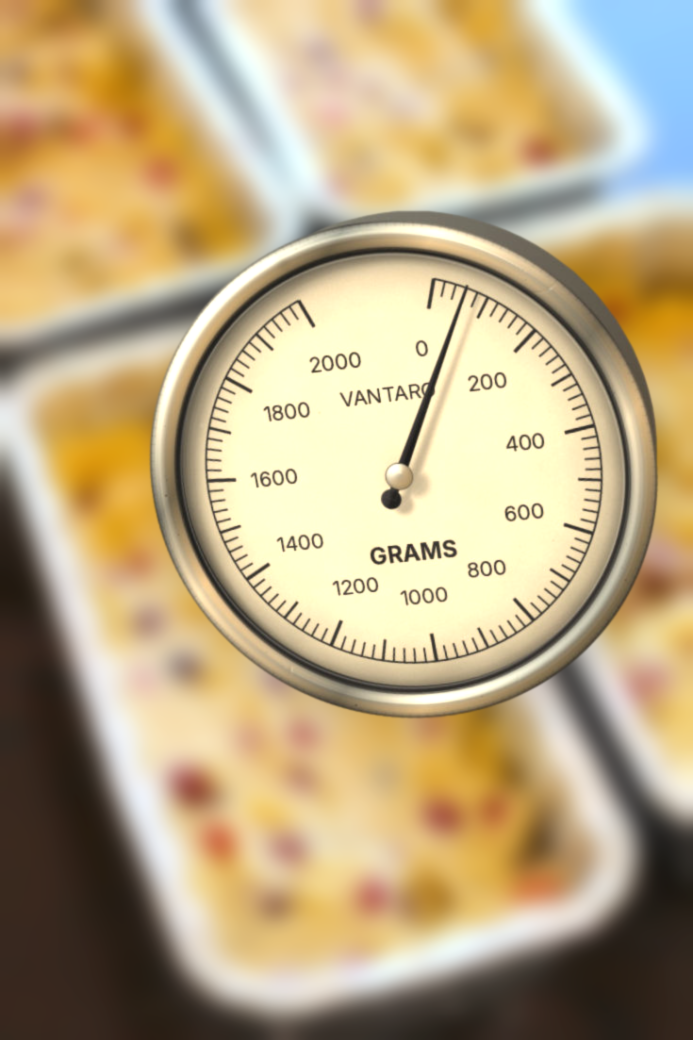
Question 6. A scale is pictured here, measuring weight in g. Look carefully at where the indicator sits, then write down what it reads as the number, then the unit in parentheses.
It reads 60 (g)
